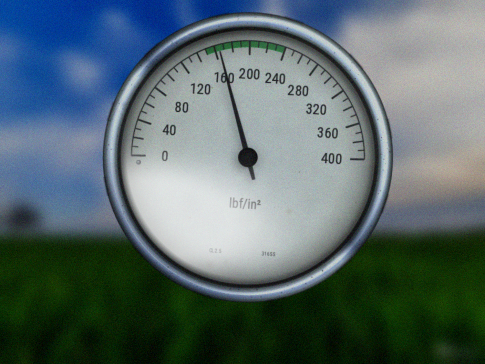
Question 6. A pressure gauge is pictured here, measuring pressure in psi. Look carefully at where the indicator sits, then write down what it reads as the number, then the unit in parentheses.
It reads 165 (psi)
